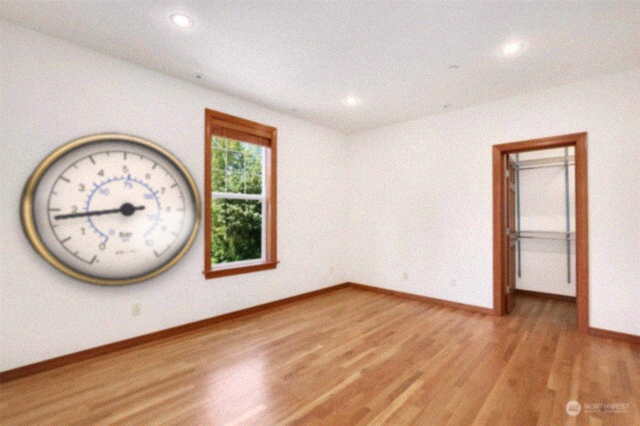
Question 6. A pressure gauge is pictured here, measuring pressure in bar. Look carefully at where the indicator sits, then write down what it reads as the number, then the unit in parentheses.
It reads 1.75 (bar)
